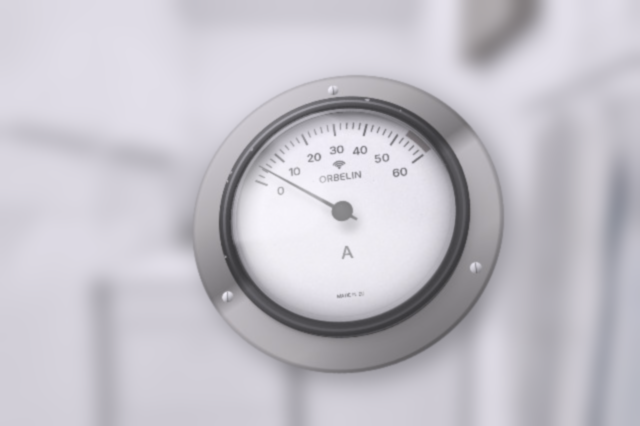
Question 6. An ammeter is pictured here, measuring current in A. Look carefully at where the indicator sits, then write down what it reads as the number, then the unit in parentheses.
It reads 4 (A)
